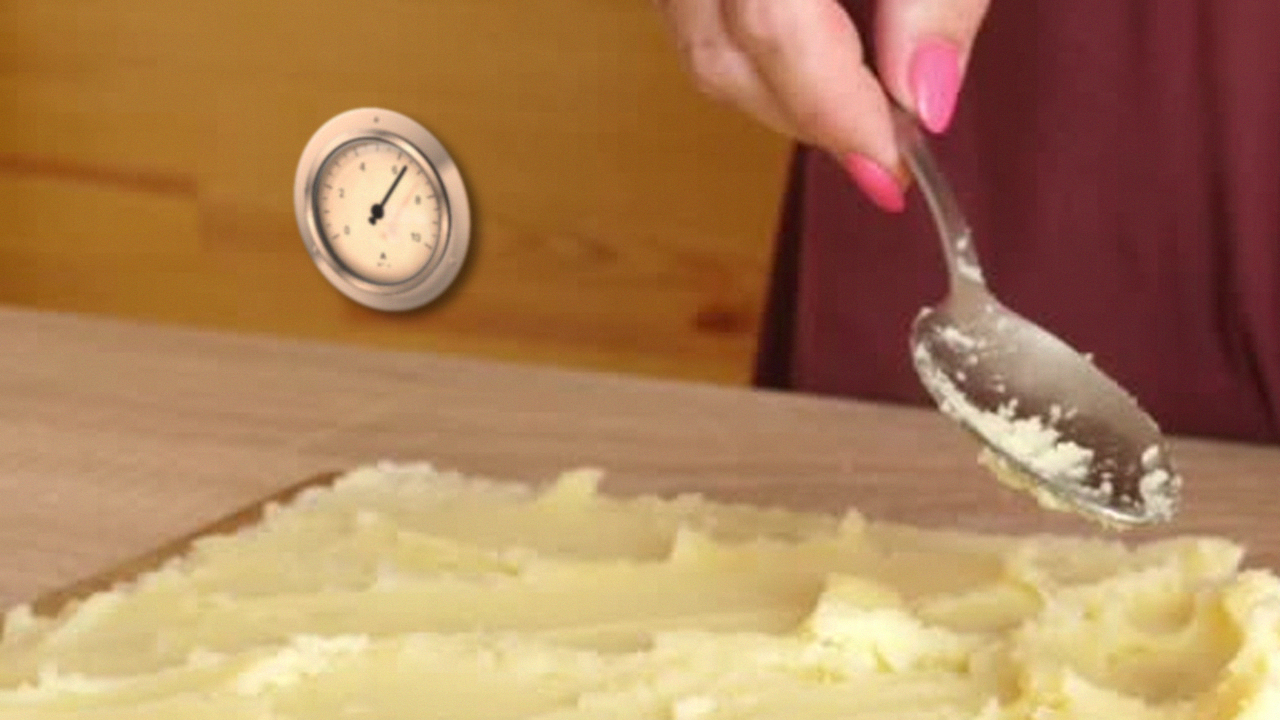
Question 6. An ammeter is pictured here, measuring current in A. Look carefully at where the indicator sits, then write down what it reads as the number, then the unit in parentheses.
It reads 6.5 (A)
